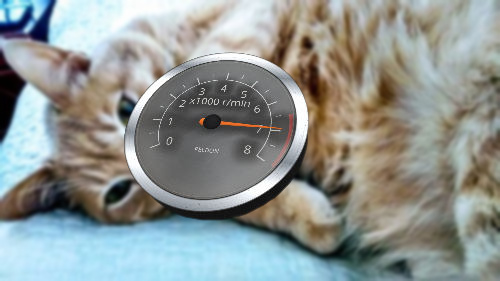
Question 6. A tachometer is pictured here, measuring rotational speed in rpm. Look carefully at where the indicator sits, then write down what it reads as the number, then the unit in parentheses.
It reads 7000 (rpm)
